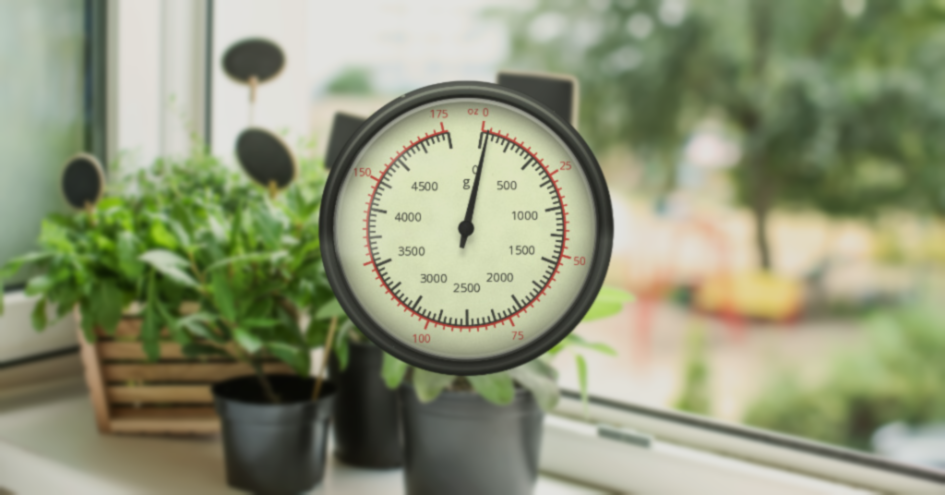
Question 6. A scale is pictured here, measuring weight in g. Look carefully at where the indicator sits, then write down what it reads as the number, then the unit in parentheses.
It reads 50 (g)
